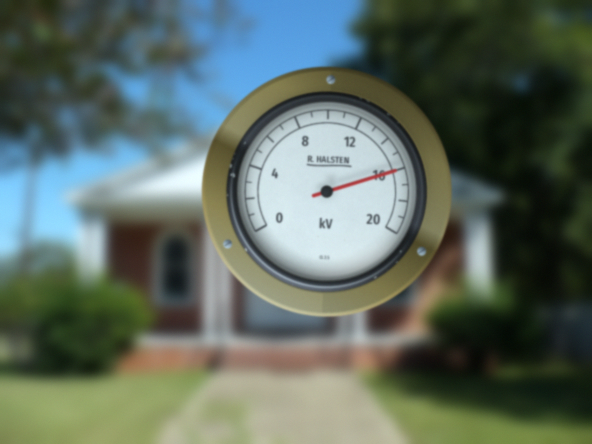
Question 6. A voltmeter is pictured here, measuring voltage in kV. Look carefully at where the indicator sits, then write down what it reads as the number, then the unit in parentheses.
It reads 16 (kV)
